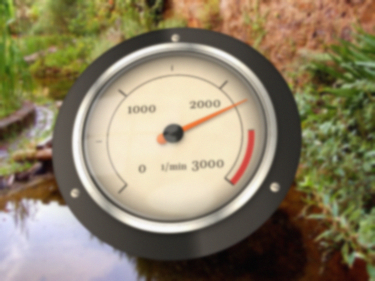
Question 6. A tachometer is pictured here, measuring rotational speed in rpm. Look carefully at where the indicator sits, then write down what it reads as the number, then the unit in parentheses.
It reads 2250 (rpm)
